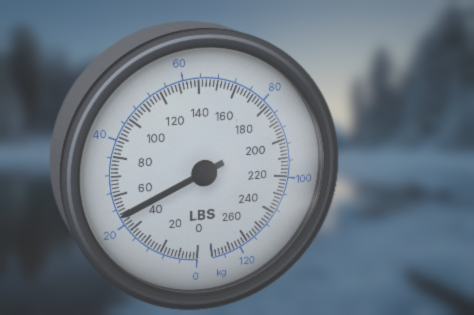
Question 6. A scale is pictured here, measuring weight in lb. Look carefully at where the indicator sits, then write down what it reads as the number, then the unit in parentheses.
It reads 50 (lb)
